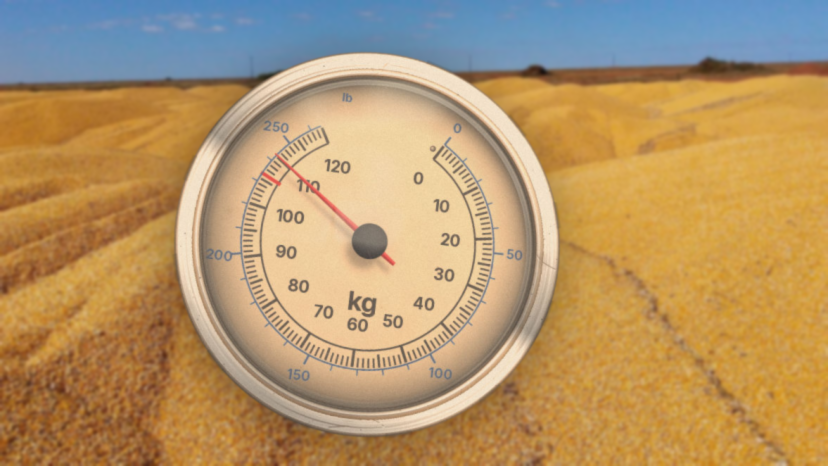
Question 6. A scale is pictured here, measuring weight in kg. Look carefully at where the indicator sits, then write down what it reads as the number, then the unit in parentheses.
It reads 110 (kg)
